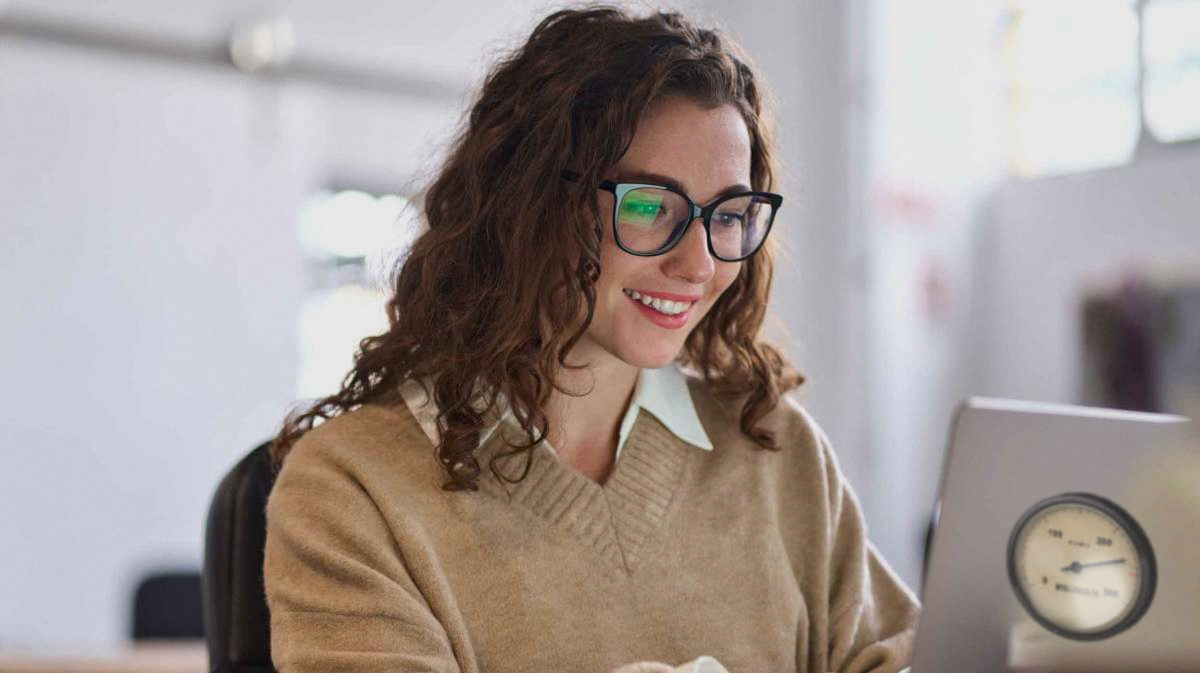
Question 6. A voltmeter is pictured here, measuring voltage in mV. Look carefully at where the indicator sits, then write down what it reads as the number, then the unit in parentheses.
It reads 240 (mV)
